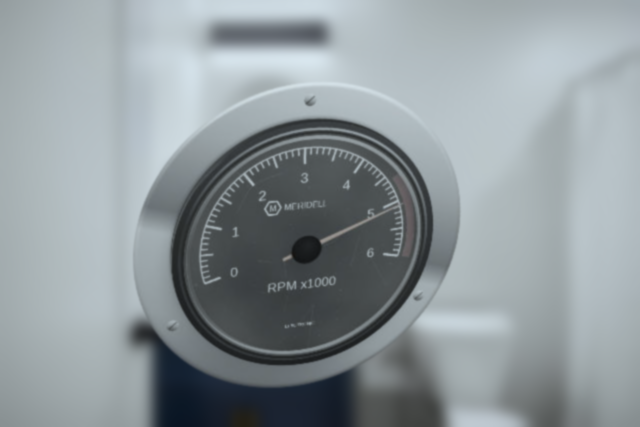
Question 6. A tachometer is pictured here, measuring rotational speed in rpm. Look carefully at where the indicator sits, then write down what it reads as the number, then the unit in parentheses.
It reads 5000 (rpm)
